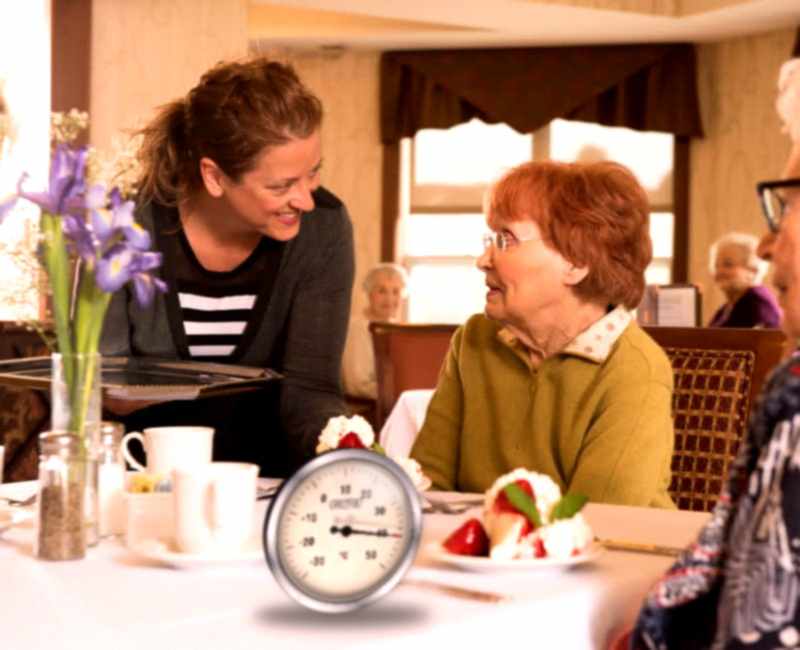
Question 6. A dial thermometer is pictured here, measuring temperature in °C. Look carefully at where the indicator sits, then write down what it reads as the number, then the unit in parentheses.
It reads 40 (°C)
